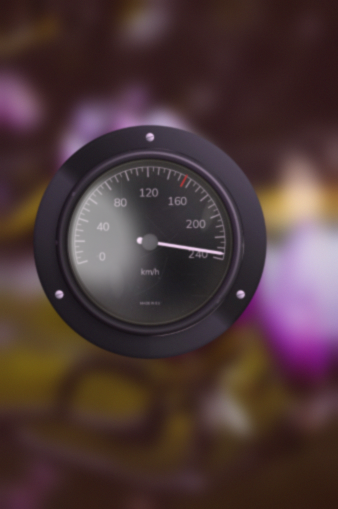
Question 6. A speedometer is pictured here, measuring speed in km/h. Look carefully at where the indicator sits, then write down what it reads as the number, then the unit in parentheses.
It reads 235 (km/h)
